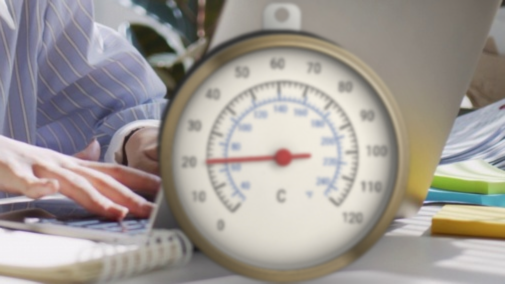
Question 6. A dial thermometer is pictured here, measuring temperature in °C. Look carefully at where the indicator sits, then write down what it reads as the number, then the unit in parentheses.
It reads 20 (°C)
